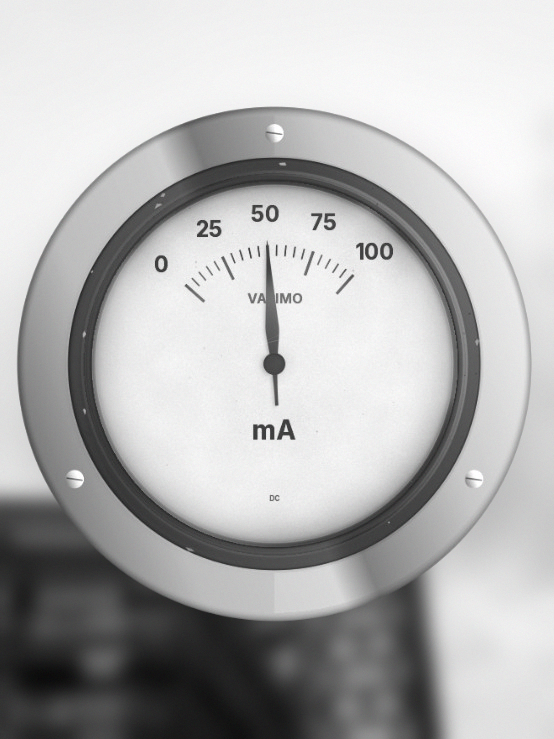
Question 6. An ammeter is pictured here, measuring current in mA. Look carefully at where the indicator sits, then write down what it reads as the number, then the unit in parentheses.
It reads 50 (mA)
